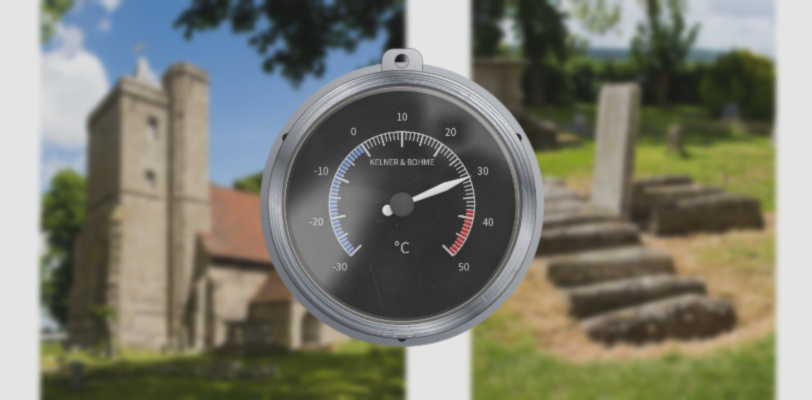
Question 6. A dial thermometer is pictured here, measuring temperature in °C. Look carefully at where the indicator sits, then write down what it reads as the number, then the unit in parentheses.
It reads 30 (°C)
